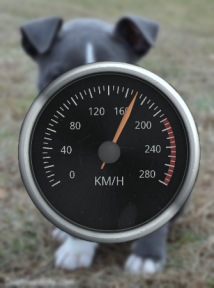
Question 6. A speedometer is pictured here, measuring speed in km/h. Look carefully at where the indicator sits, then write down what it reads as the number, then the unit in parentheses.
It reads 170 (km/h)
